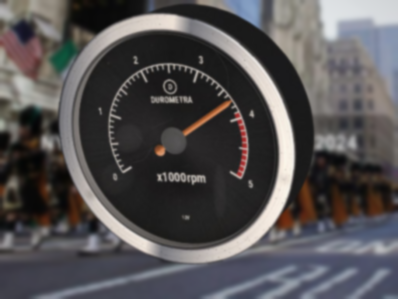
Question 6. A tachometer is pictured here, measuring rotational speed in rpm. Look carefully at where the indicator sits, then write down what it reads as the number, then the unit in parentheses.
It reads 3700 (rpm)
